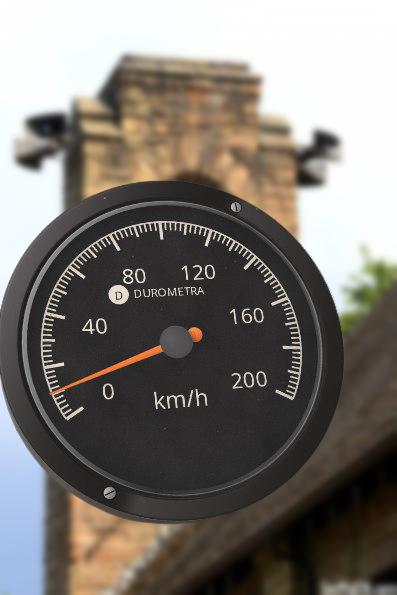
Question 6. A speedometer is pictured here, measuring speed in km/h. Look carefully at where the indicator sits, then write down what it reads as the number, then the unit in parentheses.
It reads 10 (km/h)
